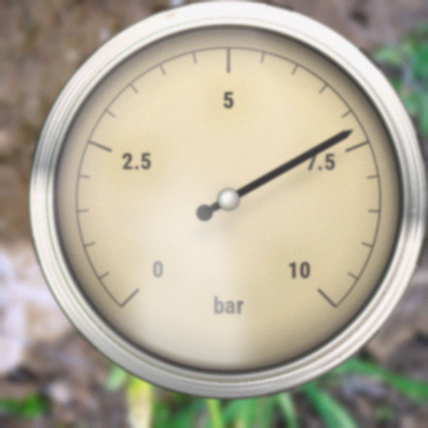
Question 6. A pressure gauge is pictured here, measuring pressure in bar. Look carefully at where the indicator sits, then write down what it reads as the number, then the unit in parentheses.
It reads 7.25 (bar)
